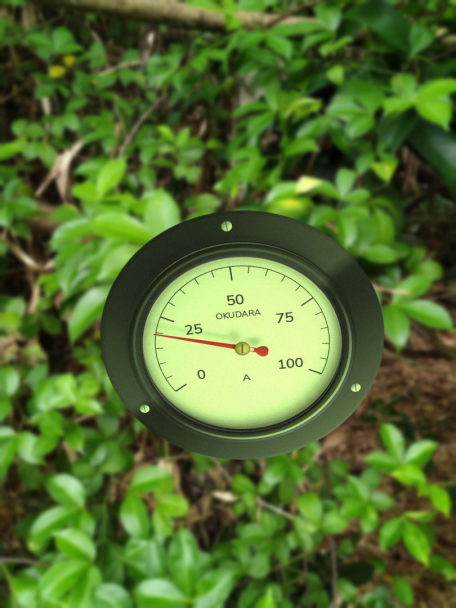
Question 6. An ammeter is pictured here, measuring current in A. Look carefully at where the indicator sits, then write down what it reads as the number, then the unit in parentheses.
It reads 20 (A)
